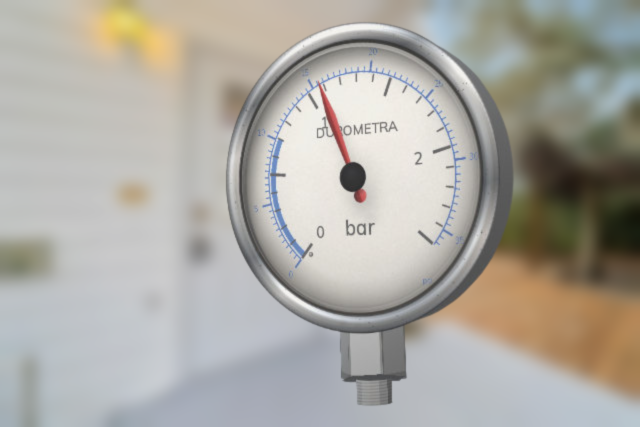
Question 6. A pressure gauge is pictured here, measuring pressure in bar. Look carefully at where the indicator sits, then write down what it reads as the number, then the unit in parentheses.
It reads 1.1 (bar)
